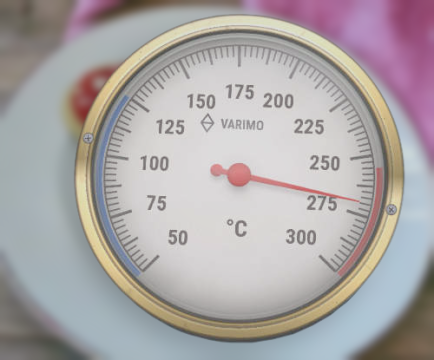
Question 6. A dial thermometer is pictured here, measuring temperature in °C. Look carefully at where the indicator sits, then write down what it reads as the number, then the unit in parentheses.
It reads 270 (°C)
